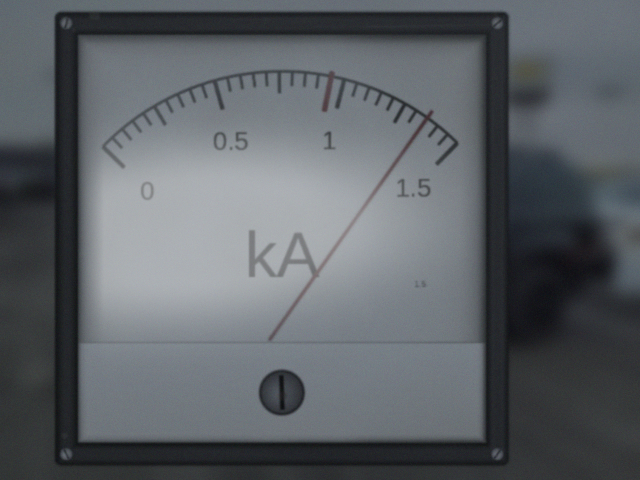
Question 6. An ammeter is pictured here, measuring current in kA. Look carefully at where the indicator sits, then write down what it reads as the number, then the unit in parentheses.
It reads 1.35 (kA)
